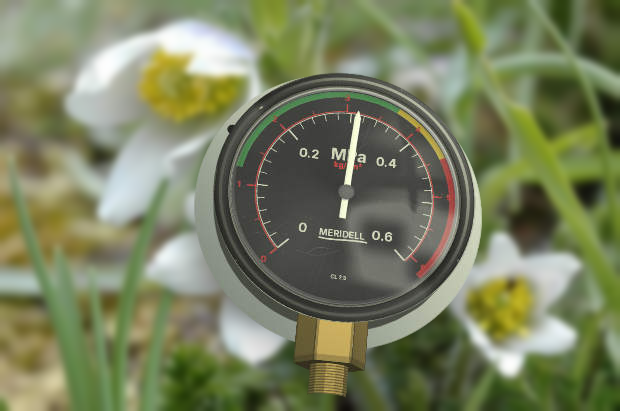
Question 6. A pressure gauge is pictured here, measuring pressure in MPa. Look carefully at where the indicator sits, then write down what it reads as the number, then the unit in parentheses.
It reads 0.31 (MPa)
